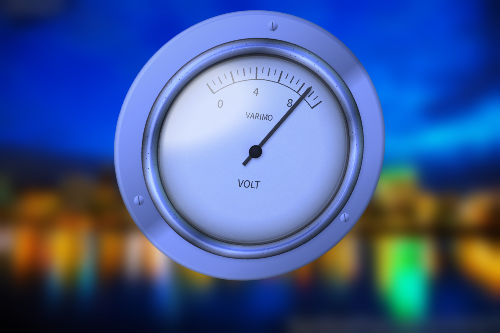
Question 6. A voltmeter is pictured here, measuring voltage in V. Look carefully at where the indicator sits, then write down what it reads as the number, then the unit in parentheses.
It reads 8.5 (V)
